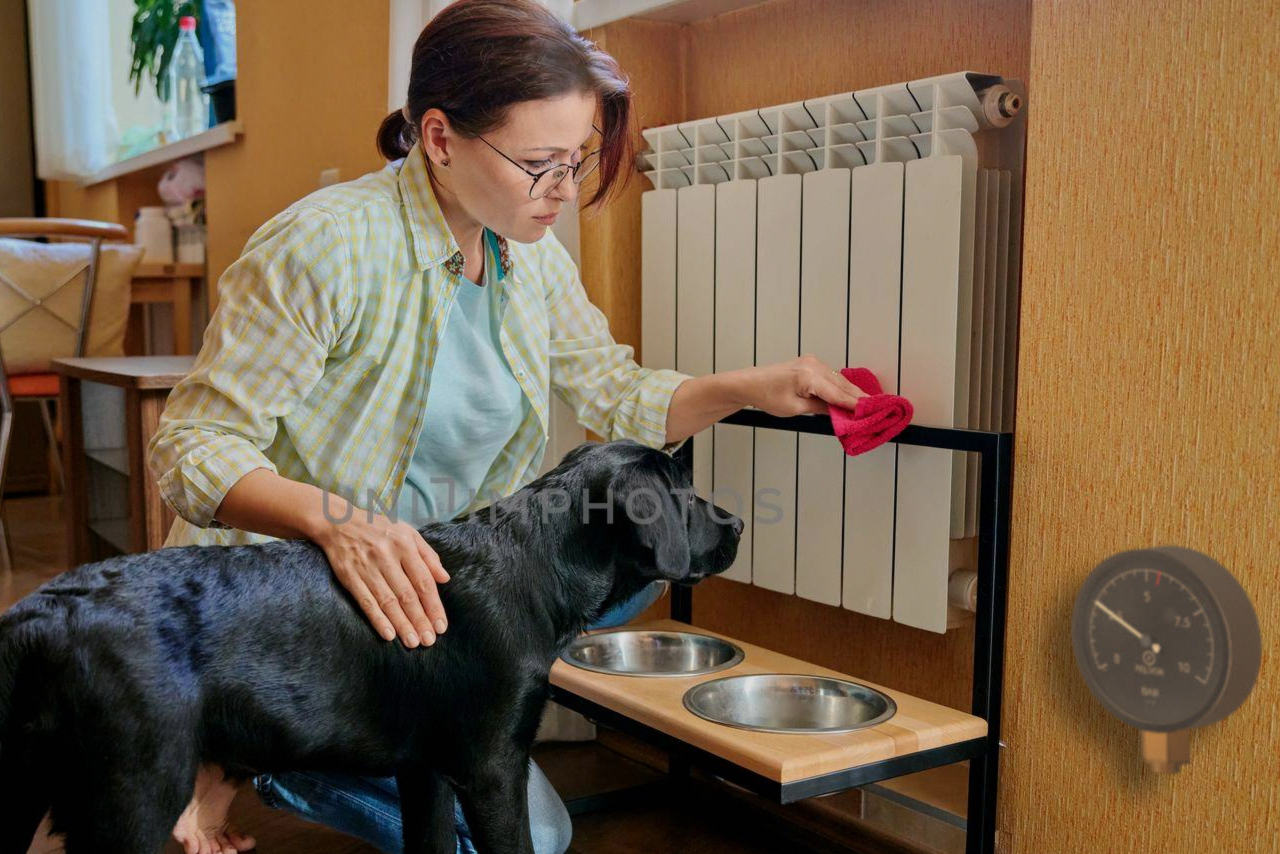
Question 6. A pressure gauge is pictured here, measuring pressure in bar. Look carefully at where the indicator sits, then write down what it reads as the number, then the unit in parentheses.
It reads 2.5 (bar)
